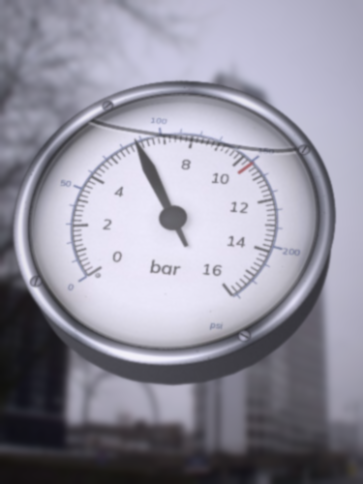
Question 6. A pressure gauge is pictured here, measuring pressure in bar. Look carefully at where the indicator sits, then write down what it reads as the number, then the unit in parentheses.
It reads 6 (bar)
